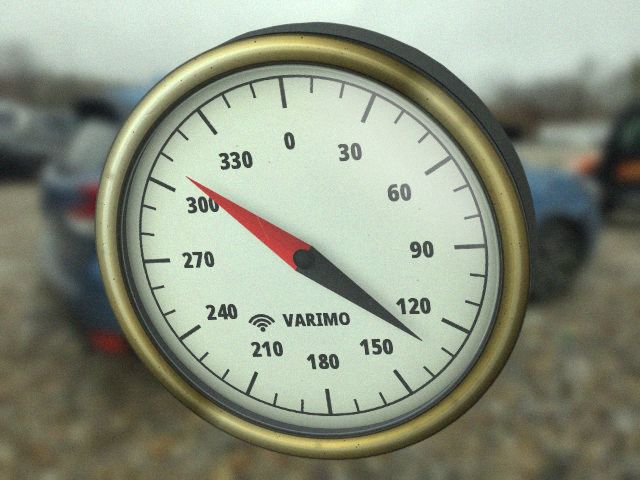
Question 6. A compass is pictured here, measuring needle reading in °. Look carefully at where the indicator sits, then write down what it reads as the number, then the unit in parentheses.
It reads 310 (°)
